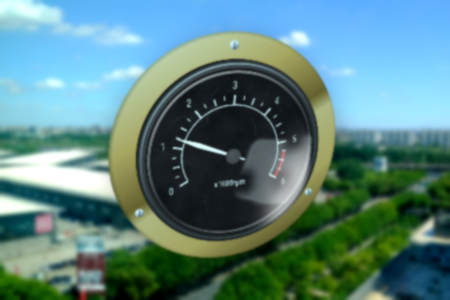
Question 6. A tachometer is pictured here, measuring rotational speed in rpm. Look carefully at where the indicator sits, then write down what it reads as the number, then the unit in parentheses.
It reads 1250 (rpm)
